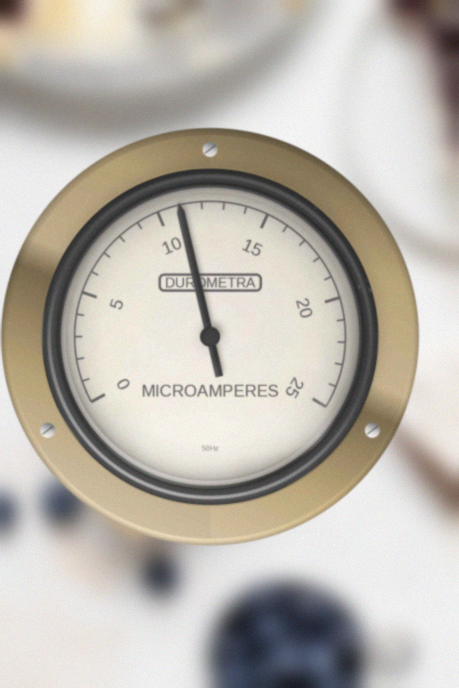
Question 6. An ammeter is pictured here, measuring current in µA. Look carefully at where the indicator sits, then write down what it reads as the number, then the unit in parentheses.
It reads 11 (µA)
